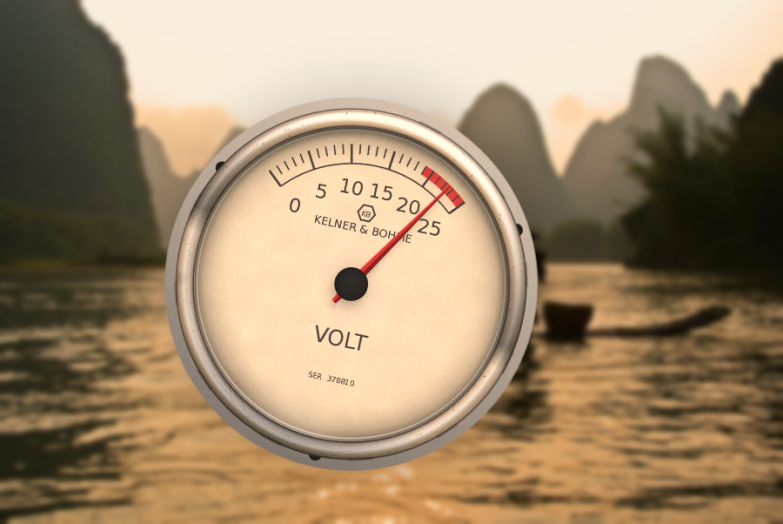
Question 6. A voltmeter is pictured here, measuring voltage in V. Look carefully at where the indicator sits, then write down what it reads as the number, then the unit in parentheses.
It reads 22.5 (V)
